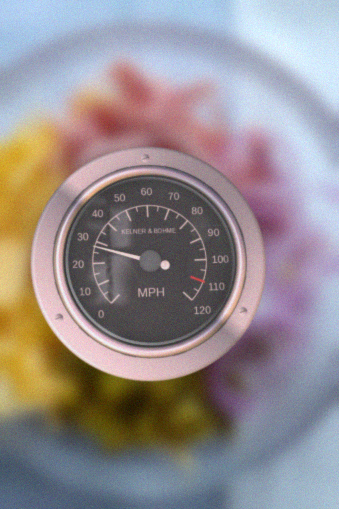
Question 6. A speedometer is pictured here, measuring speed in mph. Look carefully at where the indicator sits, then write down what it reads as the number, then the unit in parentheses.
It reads 27.5 (mph)
